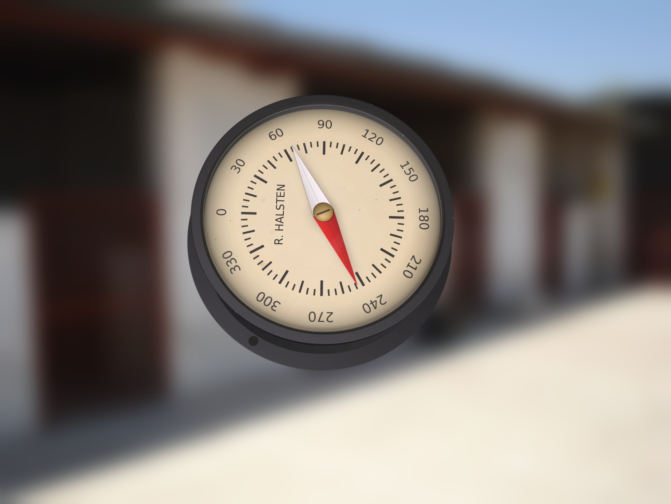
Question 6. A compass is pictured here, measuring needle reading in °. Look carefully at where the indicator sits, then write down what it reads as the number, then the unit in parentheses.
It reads 245 (°)
